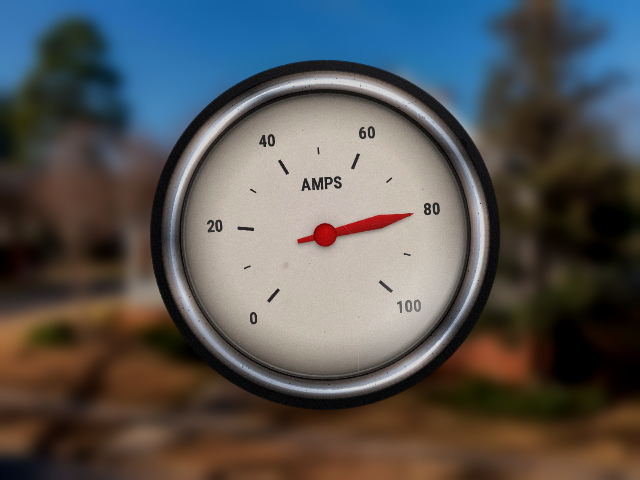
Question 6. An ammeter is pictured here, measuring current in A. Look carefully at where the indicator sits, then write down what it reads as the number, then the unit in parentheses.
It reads 80 (A)
